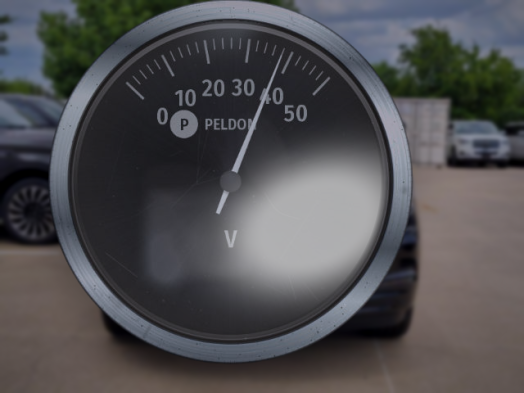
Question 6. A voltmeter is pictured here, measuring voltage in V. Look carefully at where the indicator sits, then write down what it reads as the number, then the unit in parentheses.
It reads 38 (V)
